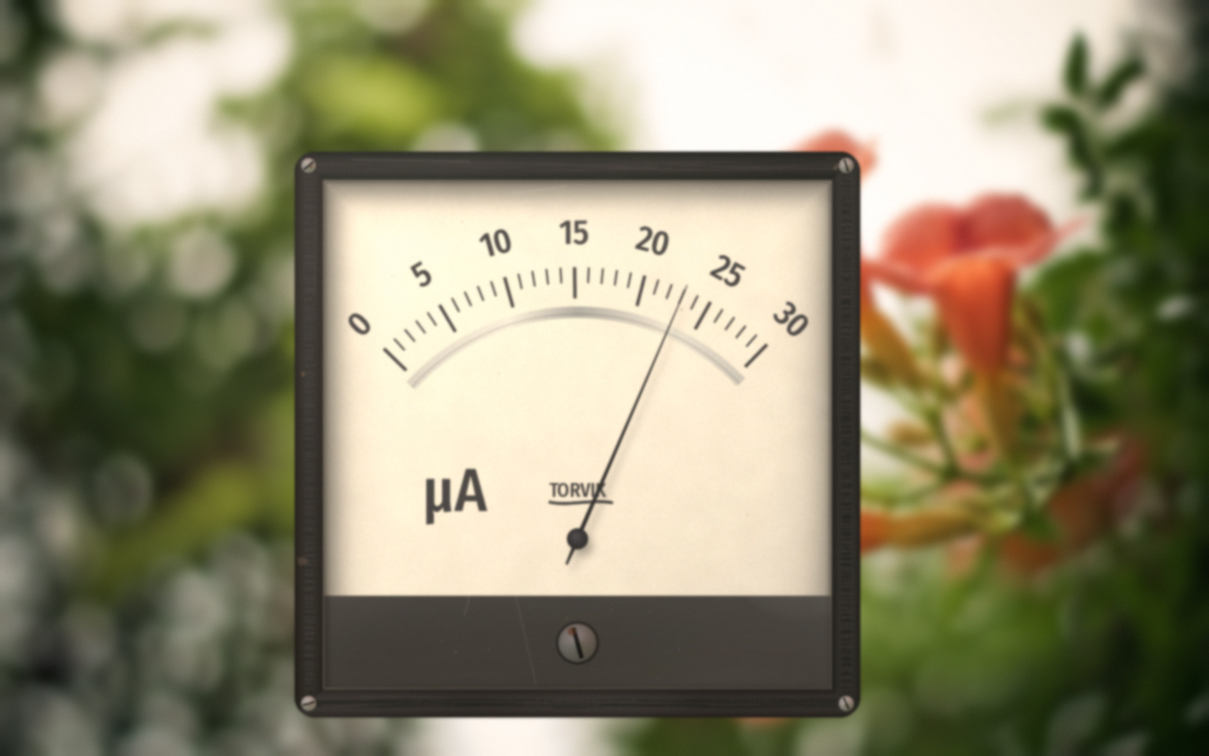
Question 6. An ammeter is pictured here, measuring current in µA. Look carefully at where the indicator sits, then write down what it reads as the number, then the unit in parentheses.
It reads 23 (µA)
